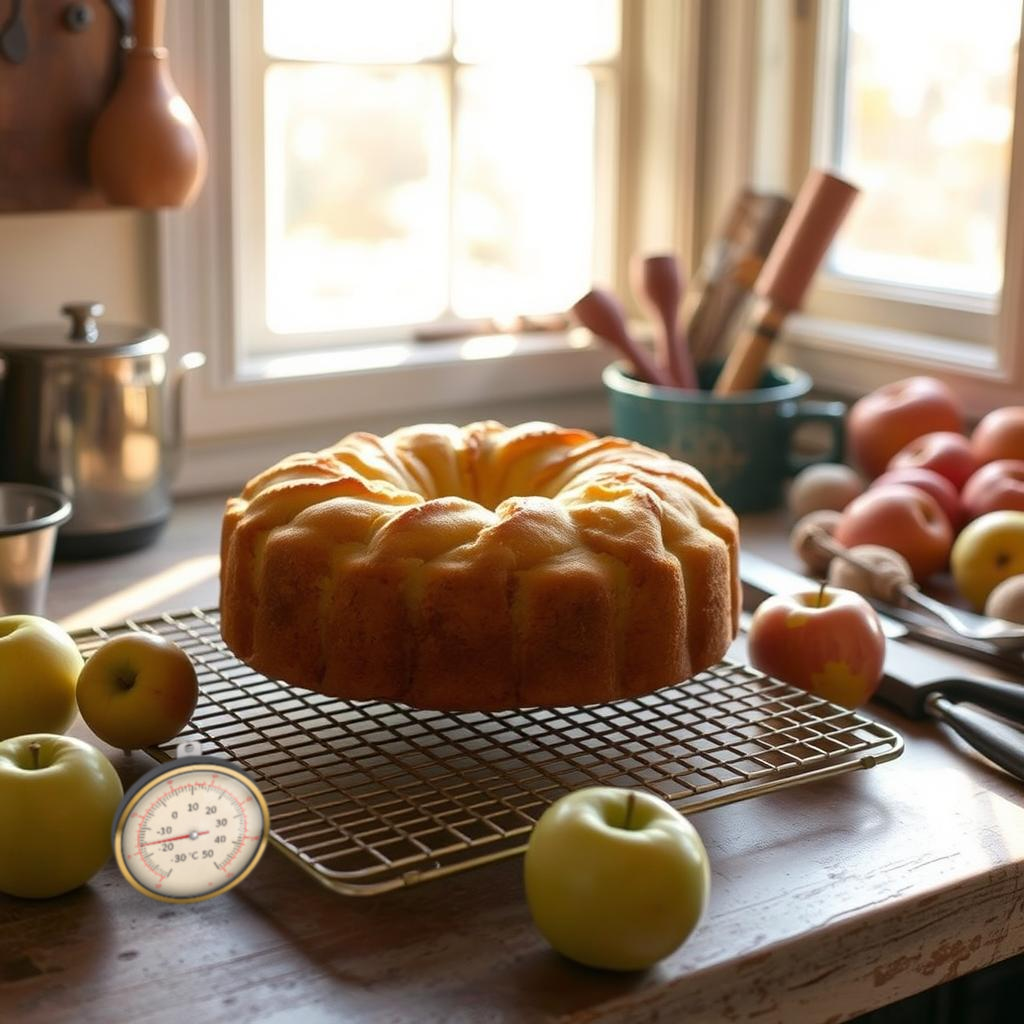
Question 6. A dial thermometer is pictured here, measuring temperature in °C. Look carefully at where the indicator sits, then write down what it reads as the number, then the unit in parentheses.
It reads -15 (°C)
